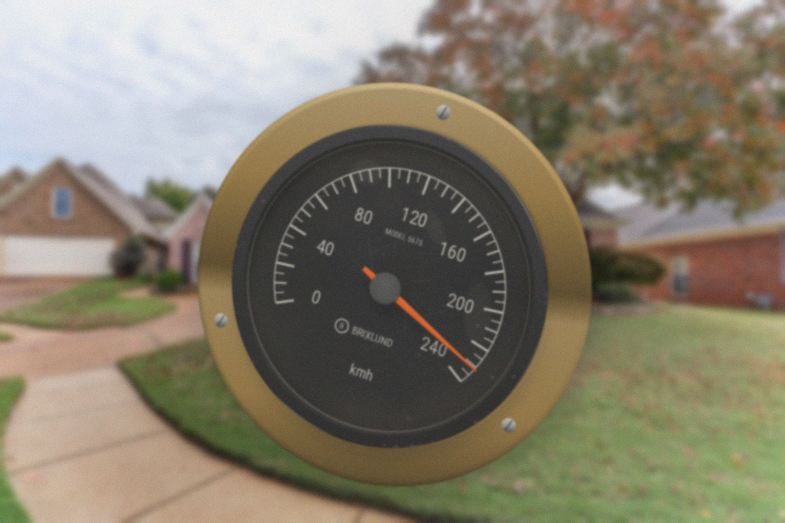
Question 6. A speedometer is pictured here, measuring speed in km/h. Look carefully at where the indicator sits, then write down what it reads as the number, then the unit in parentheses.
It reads 230 (km/h)
